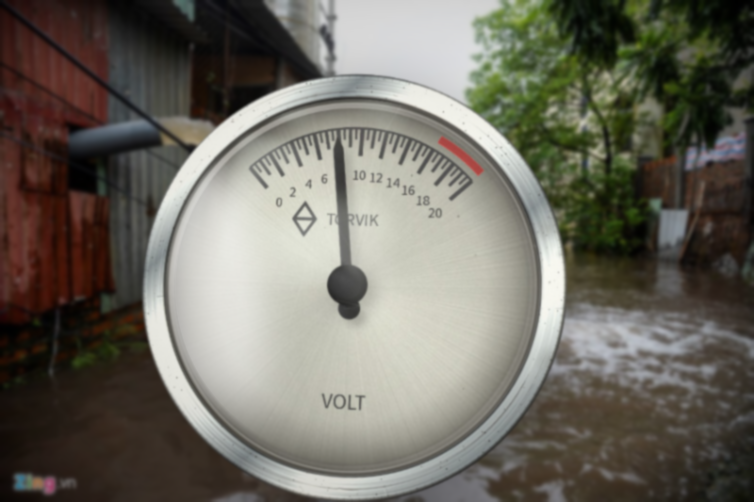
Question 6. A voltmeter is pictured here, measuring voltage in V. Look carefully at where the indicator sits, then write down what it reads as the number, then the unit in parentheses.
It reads 8 (V)
